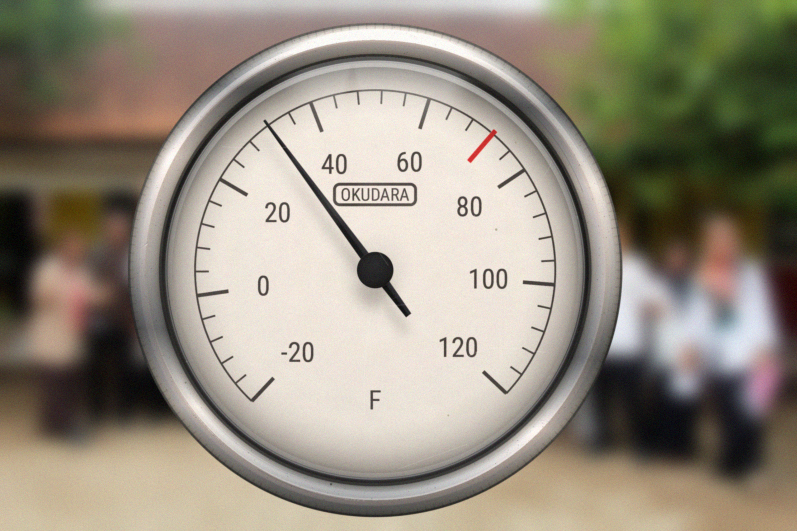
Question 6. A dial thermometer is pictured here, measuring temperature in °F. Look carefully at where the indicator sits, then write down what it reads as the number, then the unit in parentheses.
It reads 32 (°F)
